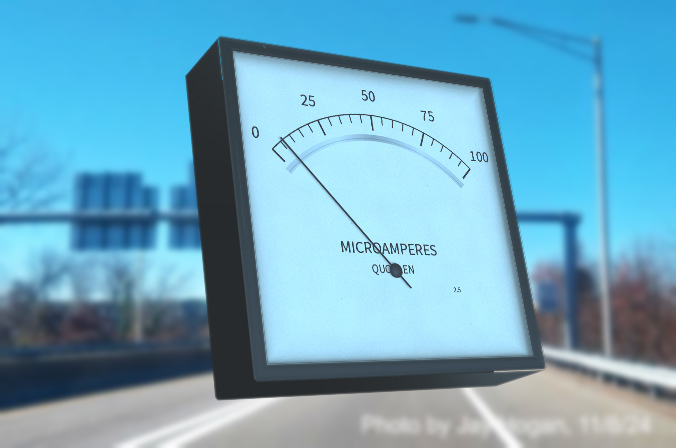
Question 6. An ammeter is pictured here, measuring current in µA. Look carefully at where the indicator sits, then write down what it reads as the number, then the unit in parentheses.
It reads 5 (µA)
